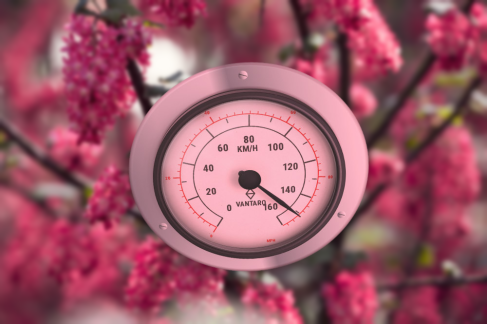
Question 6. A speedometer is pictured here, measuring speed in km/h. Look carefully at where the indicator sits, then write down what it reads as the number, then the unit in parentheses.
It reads 150 (km/h)
